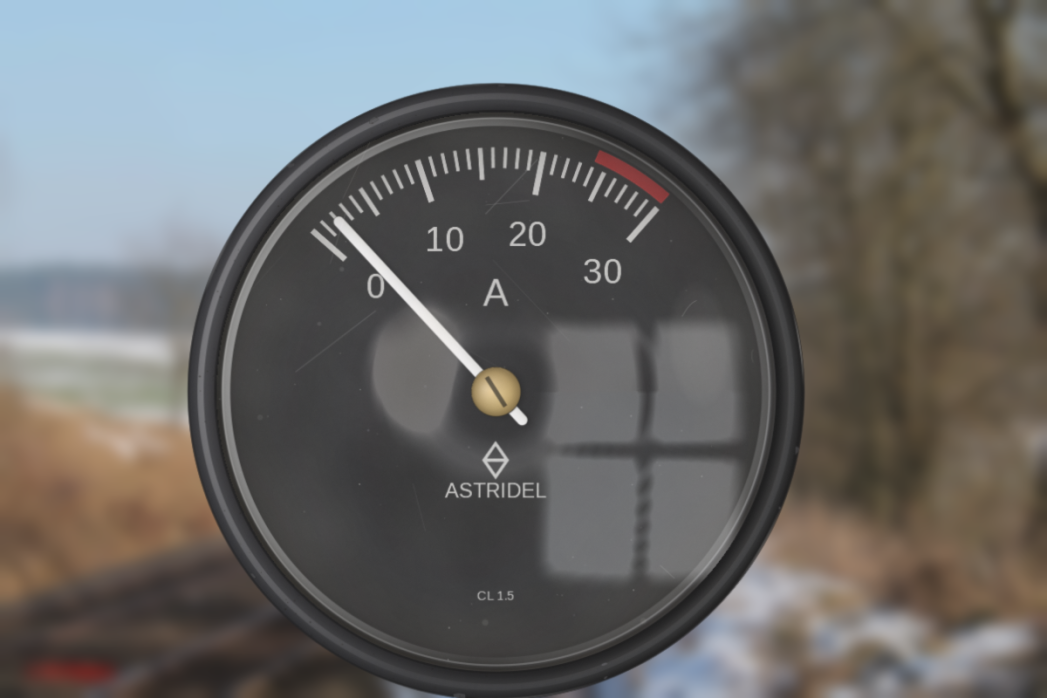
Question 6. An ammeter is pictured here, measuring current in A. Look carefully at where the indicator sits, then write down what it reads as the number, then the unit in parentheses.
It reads 2 (A)
